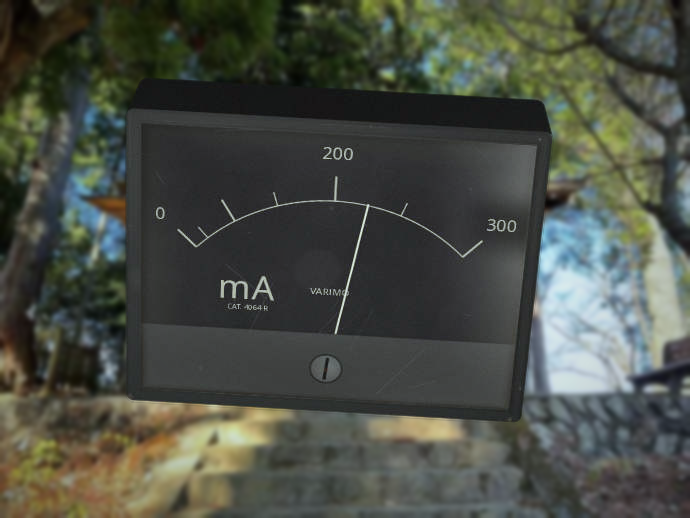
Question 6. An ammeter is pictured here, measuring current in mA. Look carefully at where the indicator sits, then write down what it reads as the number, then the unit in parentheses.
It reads 225 (mA)
